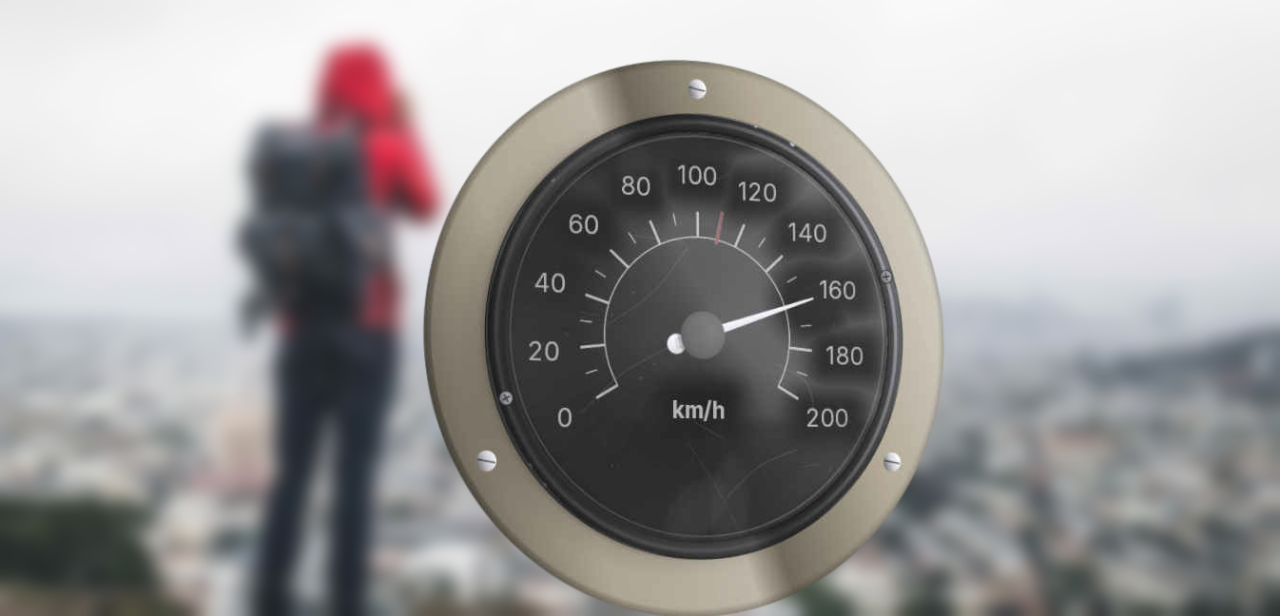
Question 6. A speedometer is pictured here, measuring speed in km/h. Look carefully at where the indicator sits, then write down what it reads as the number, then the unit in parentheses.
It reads 160 (km/h)
